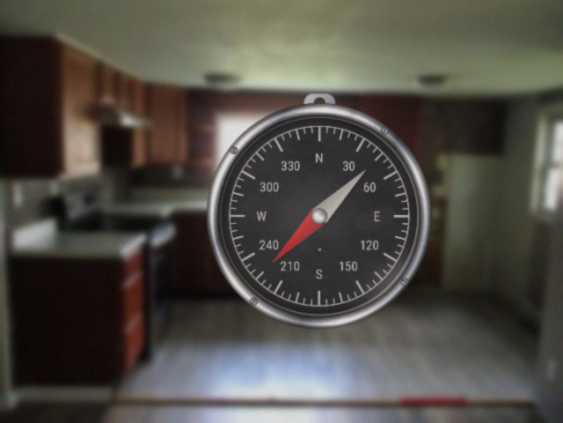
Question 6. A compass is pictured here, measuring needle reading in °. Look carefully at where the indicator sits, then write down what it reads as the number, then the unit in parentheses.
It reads 225 (°)
